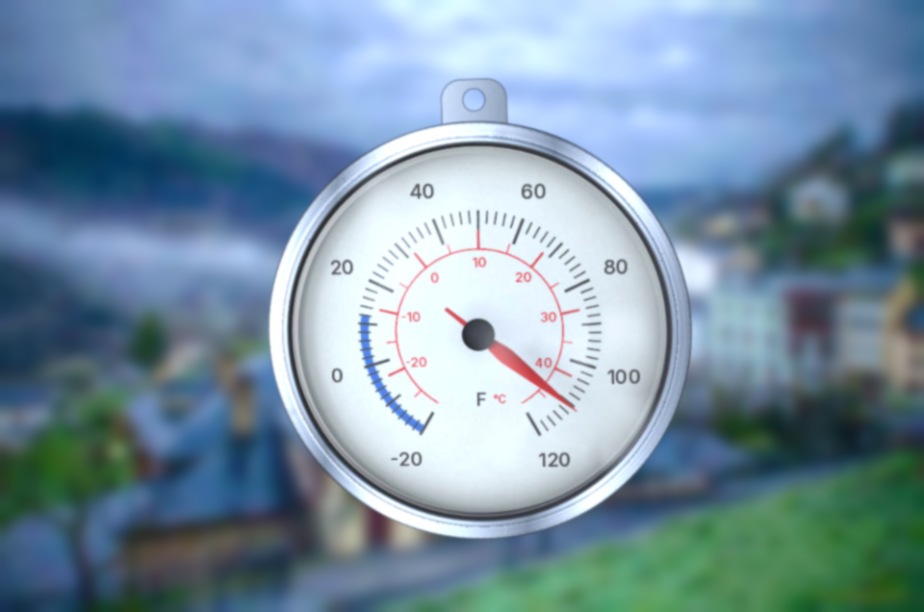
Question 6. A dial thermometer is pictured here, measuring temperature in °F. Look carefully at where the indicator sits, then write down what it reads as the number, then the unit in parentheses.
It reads 110 (°F)
